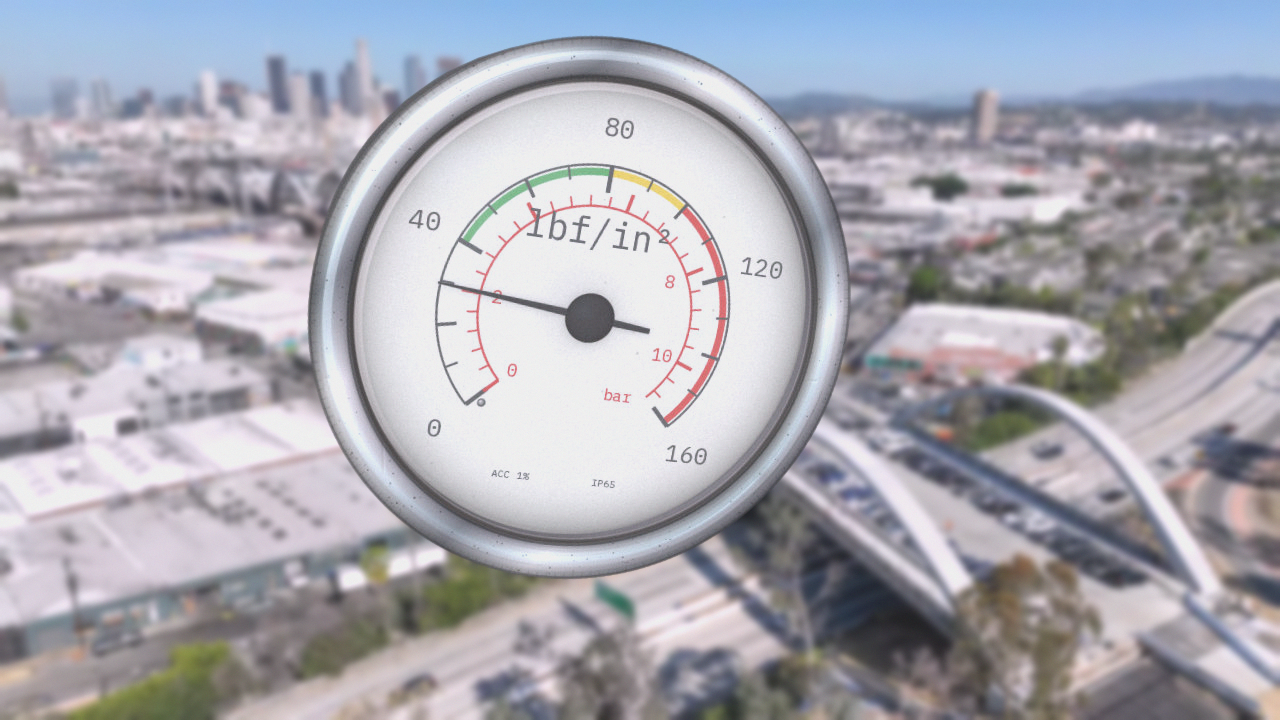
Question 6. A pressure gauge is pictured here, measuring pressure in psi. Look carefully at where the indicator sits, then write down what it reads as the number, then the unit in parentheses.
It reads 30 (psi)
